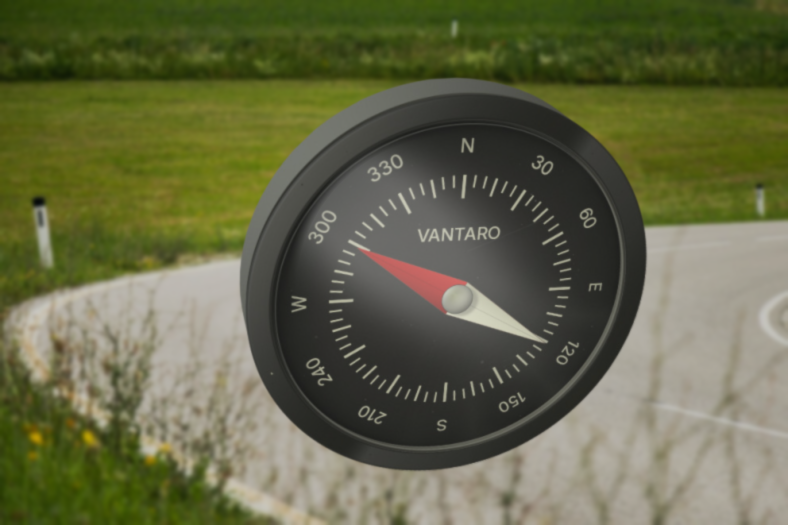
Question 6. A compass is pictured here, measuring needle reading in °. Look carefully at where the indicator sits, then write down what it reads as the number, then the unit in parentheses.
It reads 300 (°)
